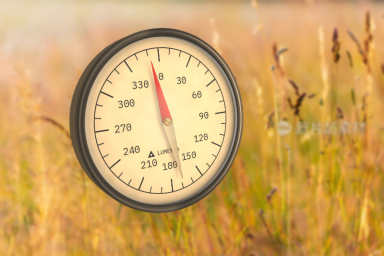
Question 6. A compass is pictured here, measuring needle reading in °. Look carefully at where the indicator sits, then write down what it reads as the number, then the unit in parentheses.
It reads 350 (°)
